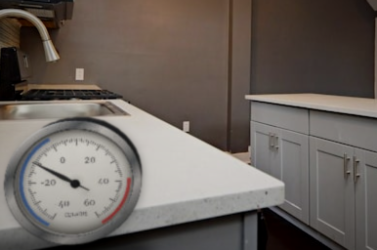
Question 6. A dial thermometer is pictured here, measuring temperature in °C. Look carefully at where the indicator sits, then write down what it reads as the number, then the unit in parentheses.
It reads -10 (°C)
